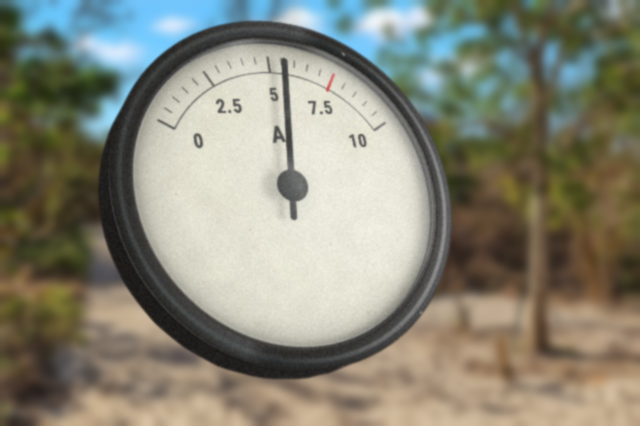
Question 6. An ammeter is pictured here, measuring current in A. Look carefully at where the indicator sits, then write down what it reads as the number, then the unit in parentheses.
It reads 5.5 (A)
